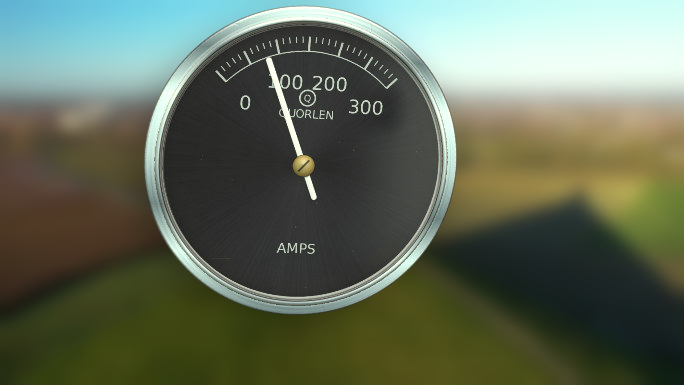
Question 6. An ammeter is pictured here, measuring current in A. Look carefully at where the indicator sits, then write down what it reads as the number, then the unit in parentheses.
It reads 80 (A)
